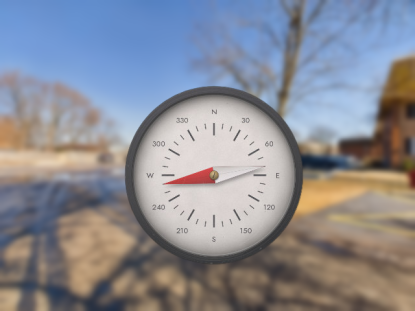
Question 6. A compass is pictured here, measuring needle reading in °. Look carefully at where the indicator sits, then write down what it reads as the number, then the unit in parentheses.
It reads 260 (°)
